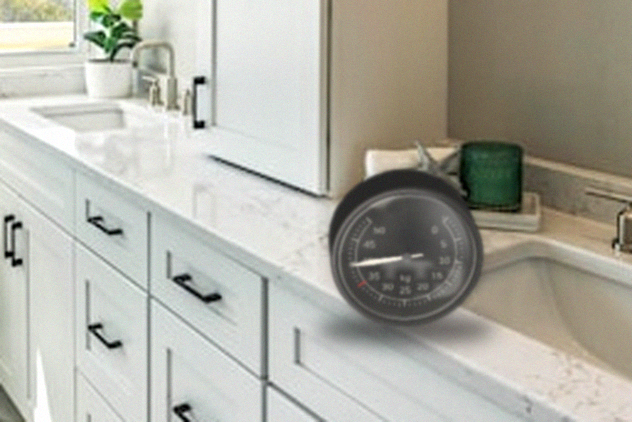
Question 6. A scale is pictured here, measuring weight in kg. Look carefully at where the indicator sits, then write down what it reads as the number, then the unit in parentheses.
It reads 40 (kg)
